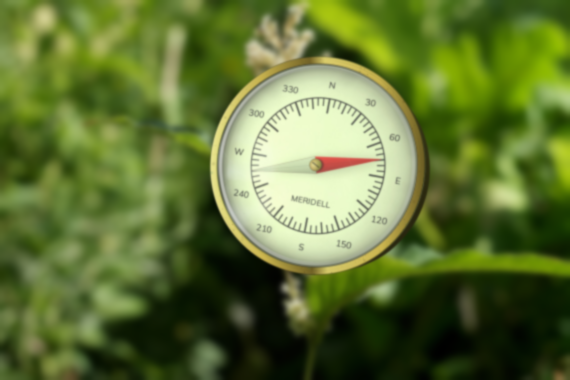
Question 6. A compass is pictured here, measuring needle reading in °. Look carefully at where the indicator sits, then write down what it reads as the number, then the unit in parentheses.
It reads 75 (°)
